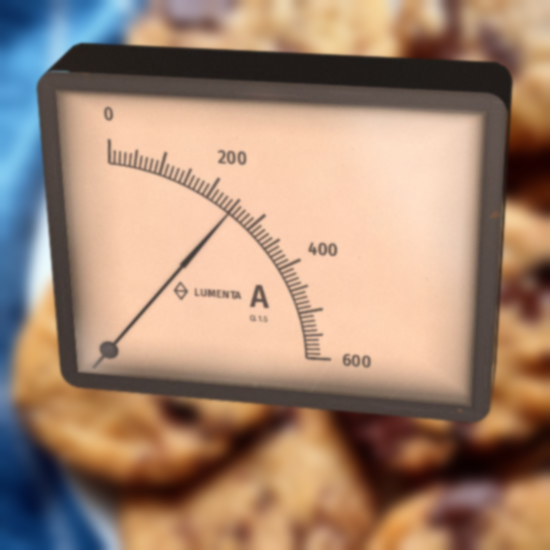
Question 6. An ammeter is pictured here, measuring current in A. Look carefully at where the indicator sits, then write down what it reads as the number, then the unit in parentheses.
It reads 250 (A)
